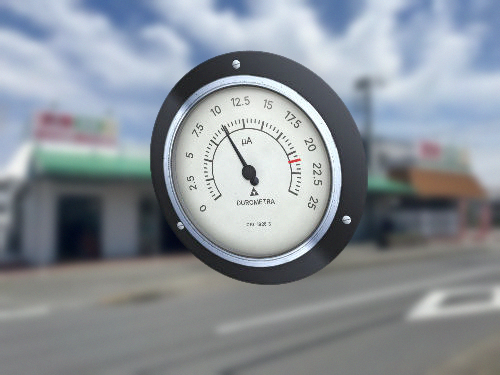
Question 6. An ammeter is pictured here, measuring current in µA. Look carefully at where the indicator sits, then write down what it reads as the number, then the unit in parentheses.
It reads 10 (µA)
